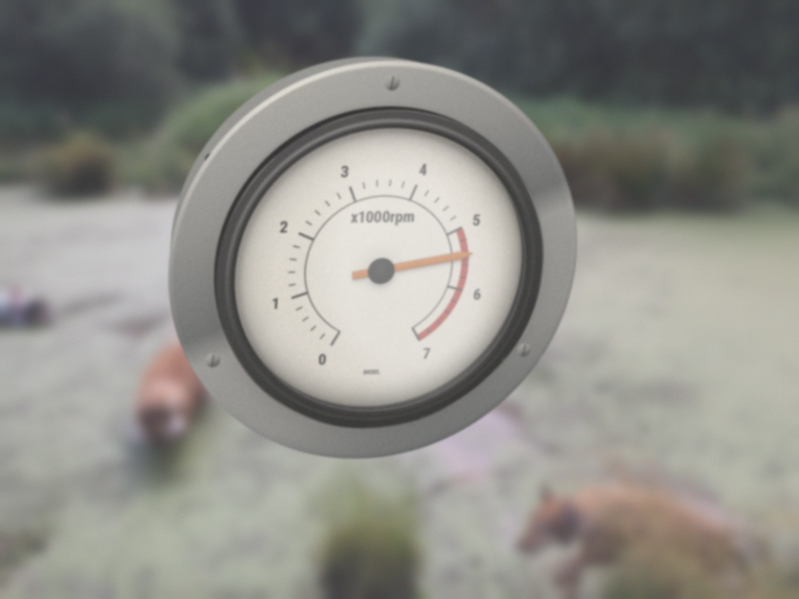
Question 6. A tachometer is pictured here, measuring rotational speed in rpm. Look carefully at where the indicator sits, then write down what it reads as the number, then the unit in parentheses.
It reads 5400 (rpm)
